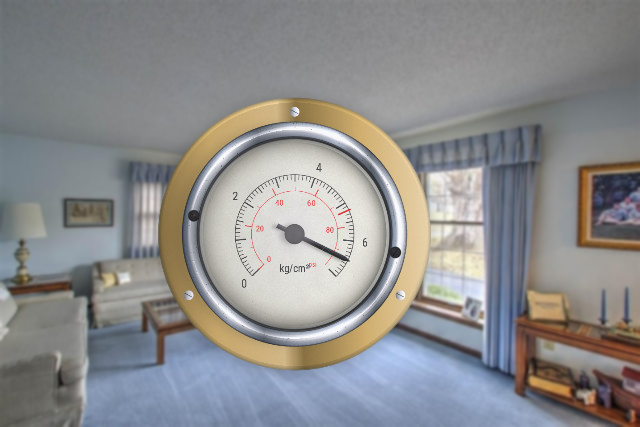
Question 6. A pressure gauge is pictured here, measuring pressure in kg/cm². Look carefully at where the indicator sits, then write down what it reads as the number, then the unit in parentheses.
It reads 6.5 (kg/cm²)
